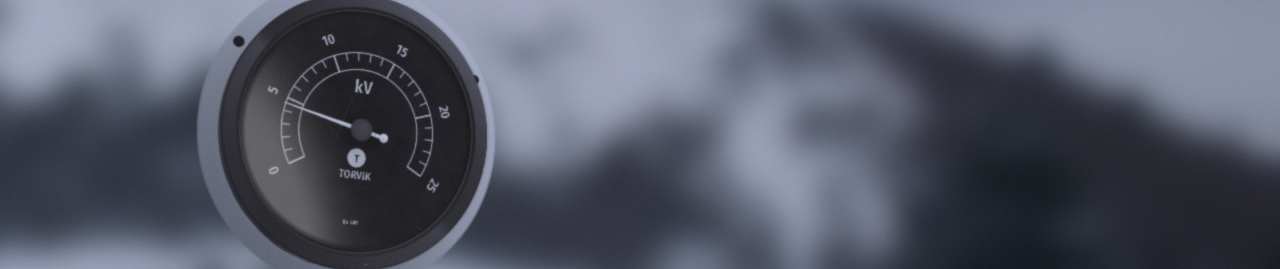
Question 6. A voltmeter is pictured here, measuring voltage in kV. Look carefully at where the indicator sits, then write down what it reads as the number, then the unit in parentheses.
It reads 4.5 (kV)
